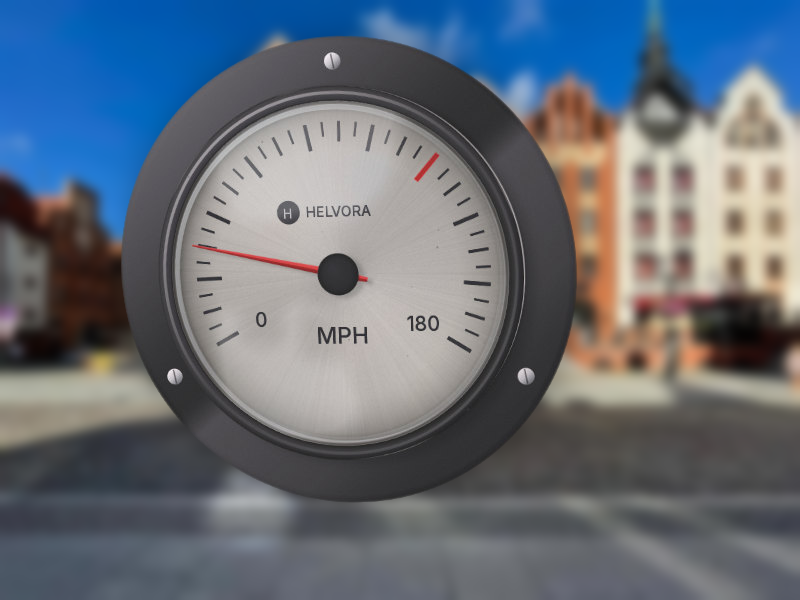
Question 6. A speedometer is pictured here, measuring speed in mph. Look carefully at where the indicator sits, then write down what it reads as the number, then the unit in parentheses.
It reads 30 (mph)
